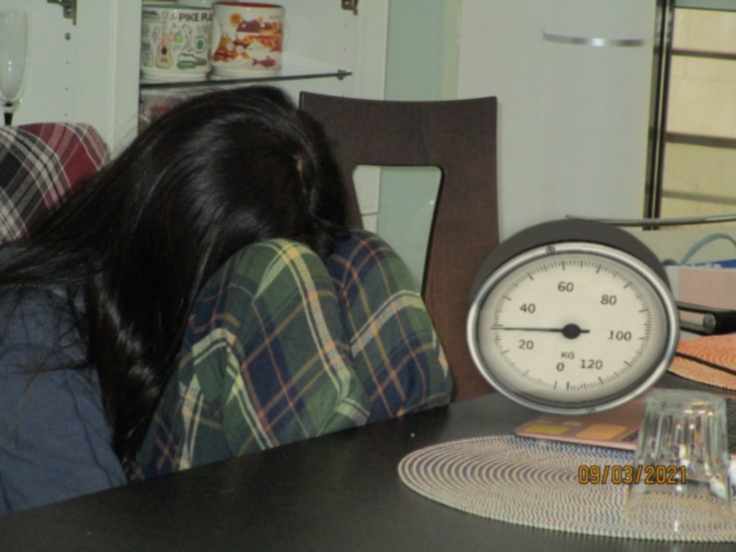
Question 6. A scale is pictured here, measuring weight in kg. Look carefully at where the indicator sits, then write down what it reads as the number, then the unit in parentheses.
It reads 30 (kg)
